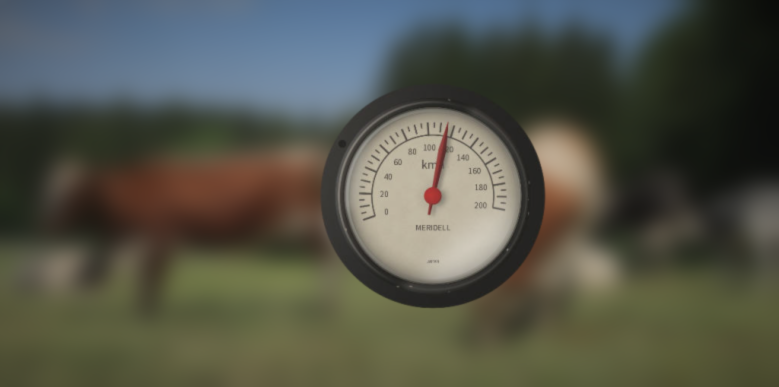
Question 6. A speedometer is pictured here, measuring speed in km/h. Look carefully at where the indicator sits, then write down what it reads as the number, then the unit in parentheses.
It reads 115 (km/h)
